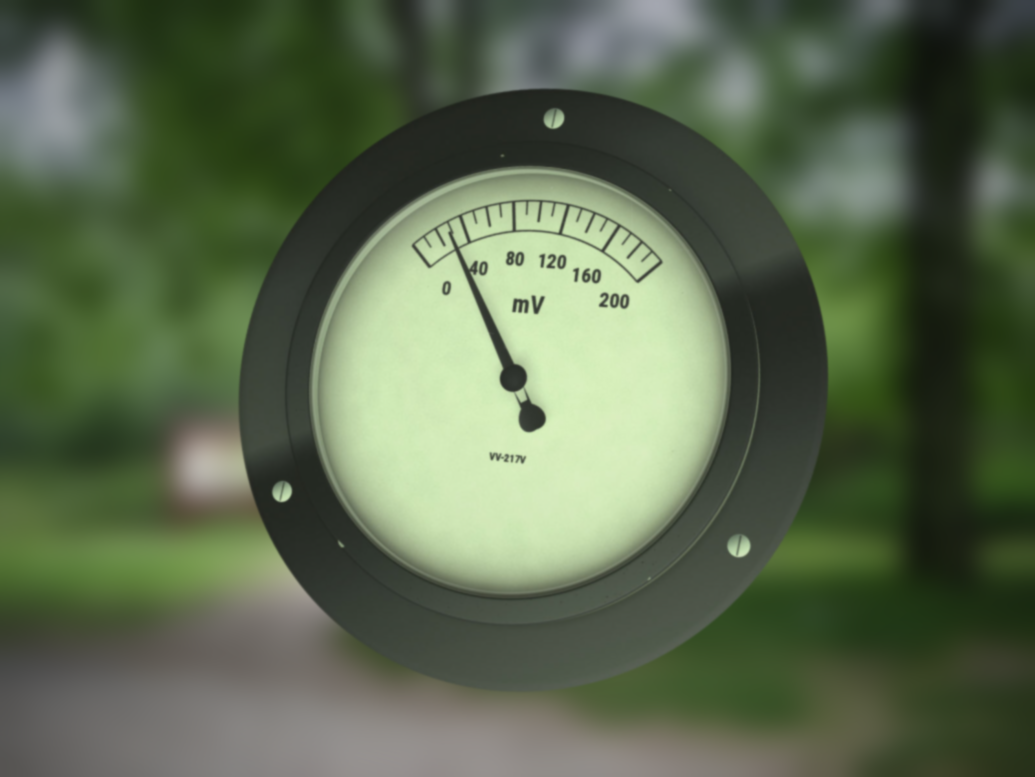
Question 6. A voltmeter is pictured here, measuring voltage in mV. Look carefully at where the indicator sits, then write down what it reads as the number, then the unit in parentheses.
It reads 30 (mV)
